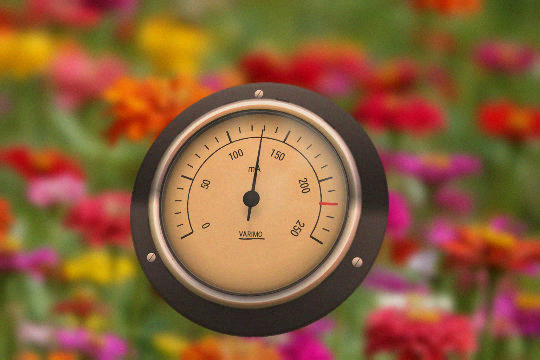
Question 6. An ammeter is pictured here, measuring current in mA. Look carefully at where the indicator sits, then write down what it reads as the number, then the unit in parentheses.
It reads 130 (mA)
